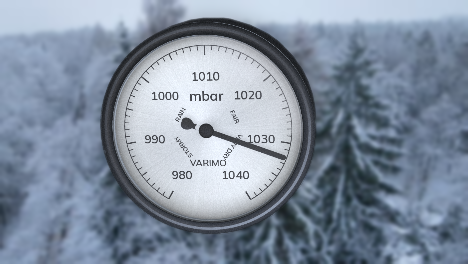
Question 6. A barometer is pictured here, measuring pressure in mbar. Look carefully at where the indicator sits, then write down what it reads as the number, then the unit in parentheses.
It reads 1032 (mbar)
